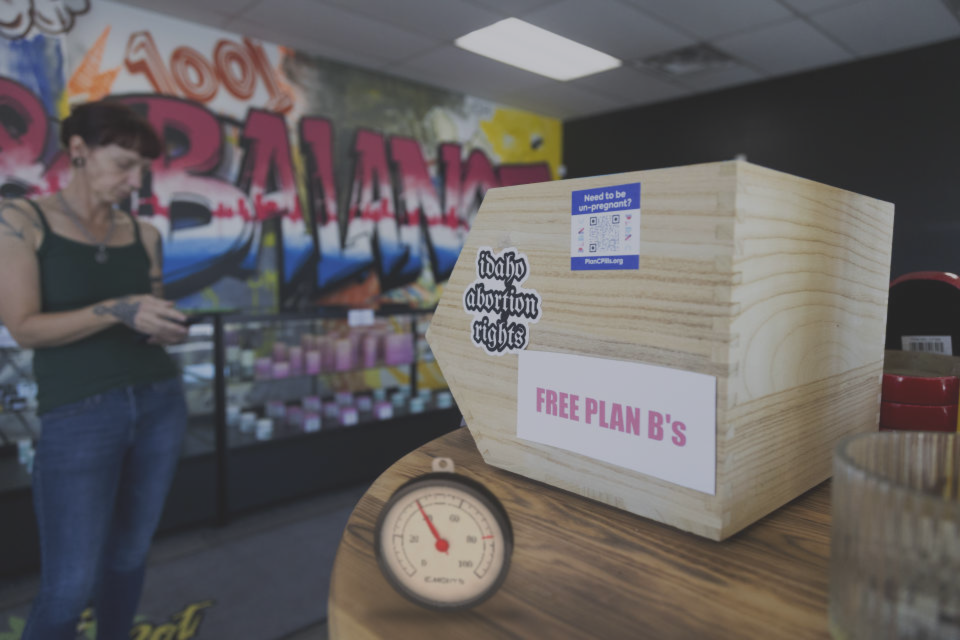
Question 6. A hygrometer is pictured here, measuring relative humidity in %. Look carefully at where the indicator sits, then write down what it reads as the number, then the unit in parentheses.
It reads 40 (%)
